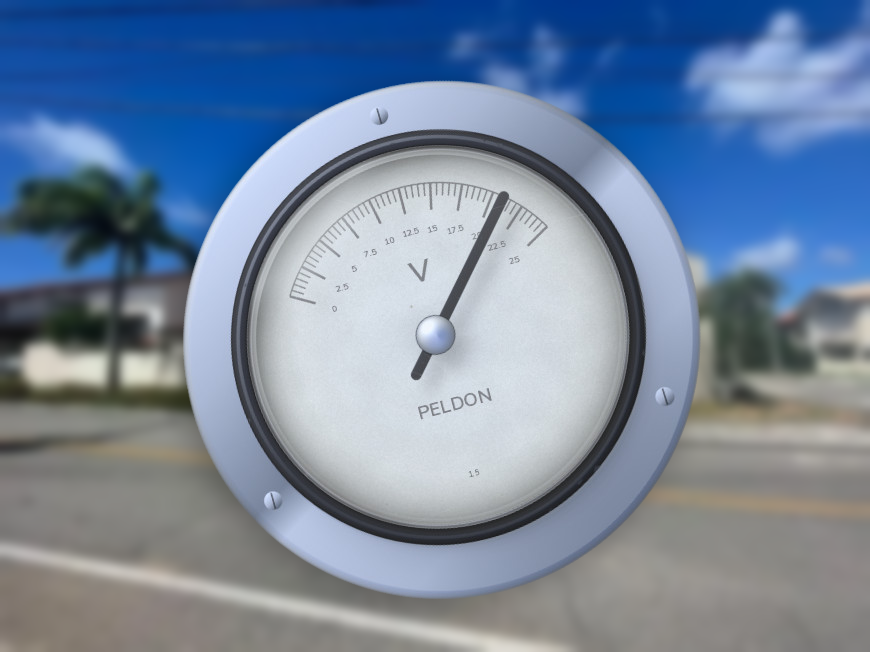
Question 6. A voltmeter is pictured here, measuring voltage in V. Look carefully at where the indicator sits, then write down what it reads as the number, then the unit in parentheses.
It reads 21 (V)
